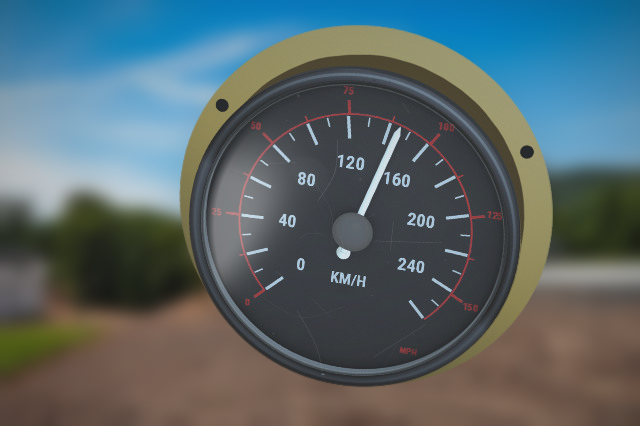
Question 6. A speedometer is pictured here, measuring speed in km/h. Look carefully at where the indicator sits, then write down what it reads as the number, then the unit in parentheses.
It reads 145 (km/h)
